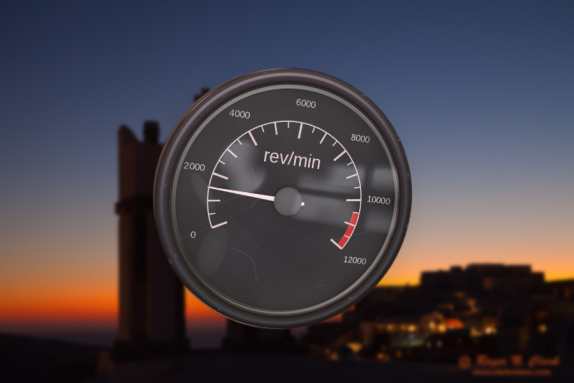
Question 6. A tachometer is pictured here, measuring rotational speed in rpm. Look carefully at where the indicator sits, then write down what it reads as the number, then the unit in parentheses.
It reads 1500 (rpm)
